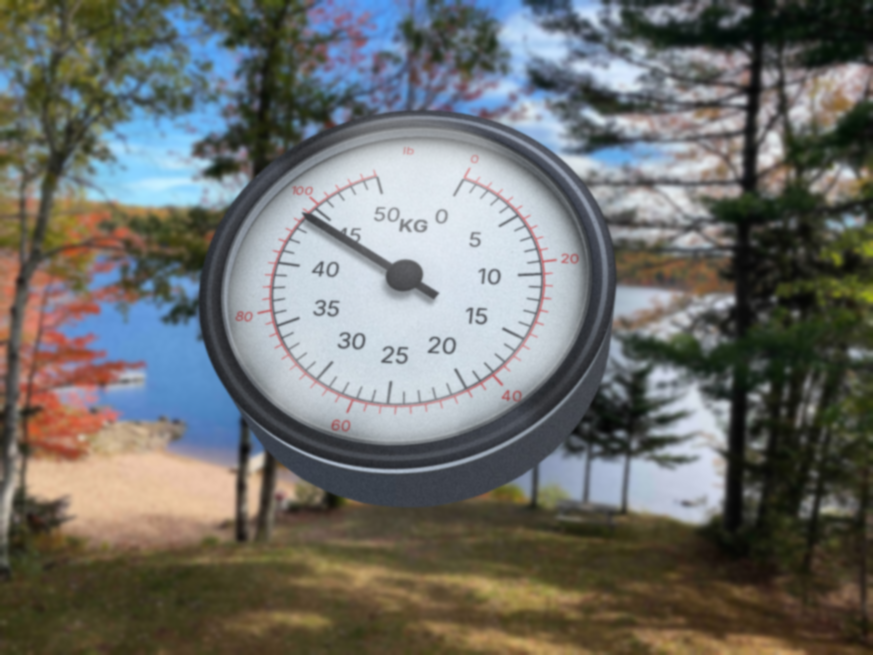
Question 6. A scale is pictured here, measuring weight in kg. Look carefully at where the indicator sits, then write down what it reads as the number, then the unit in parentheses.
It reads 44 (kg)
